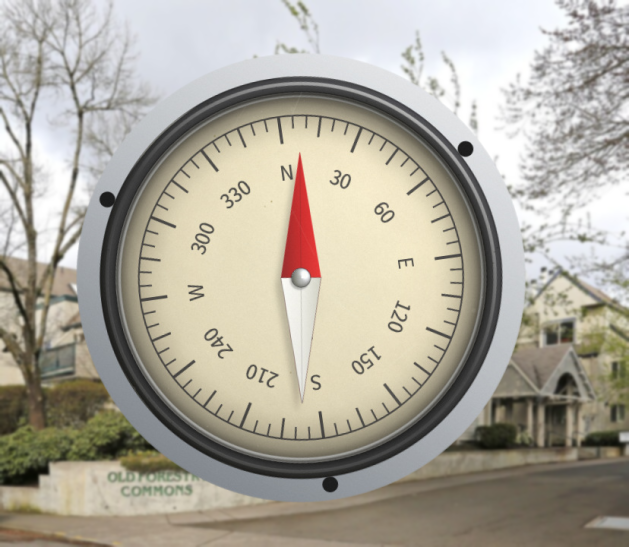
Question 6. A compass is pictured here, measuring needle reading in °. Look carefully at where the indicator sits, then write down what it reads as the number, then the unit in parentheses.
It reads 7.5 (°)
